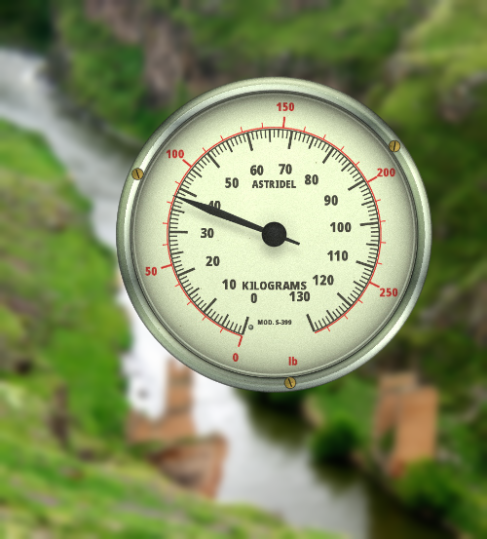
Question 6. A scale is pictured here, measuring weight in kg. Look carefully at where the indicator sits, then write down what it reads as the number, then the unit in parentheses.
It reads 38 (kg)
